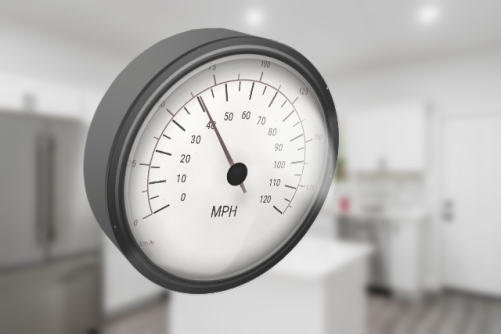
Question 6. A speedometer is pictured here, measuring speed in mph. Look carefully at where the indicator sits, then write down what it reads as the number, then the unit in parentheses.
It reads 40 (mph)
